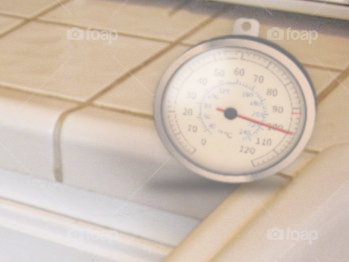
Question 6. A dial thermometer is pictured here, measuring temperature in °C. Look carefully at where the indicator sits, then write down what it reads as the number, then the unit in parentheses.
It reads 100 (°C)
